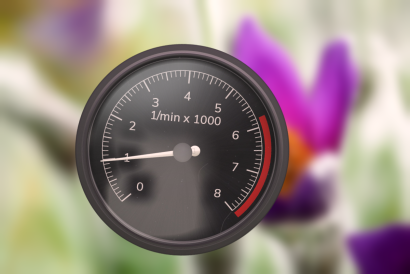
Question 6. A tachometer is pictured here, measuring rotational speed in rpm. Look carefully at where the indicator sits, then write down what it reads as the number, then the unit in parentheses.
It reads 1000 (rpm)
